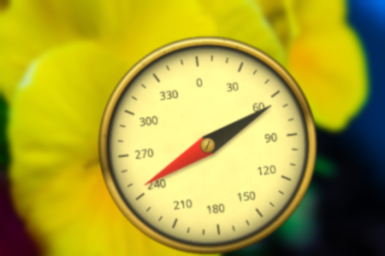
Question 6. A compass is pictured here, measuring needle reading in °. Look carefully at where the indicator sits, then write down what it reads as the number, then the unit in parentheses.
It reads 245 (°)
